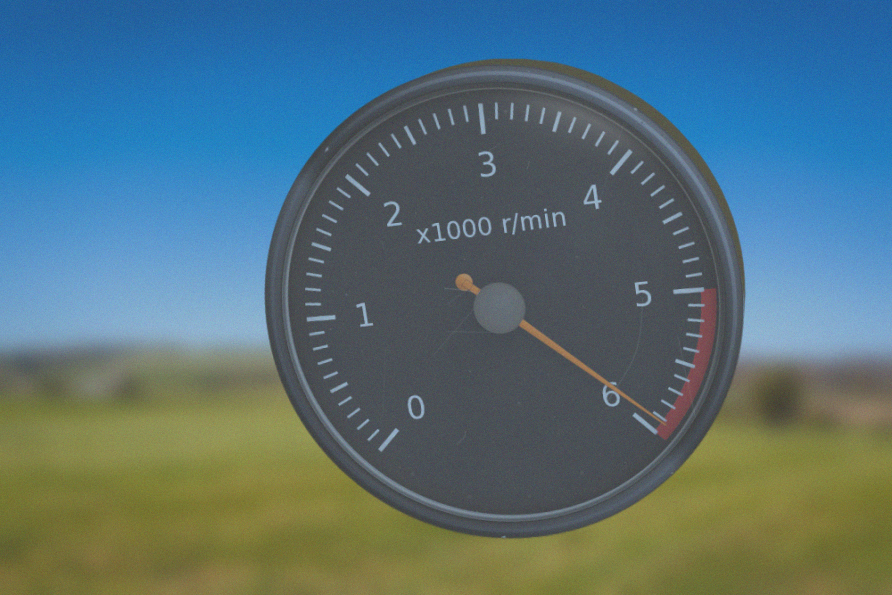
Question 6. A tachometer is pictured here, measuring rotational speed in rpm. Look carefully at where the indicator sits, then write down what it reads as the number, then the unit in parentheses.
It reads 5900 (rpm)
